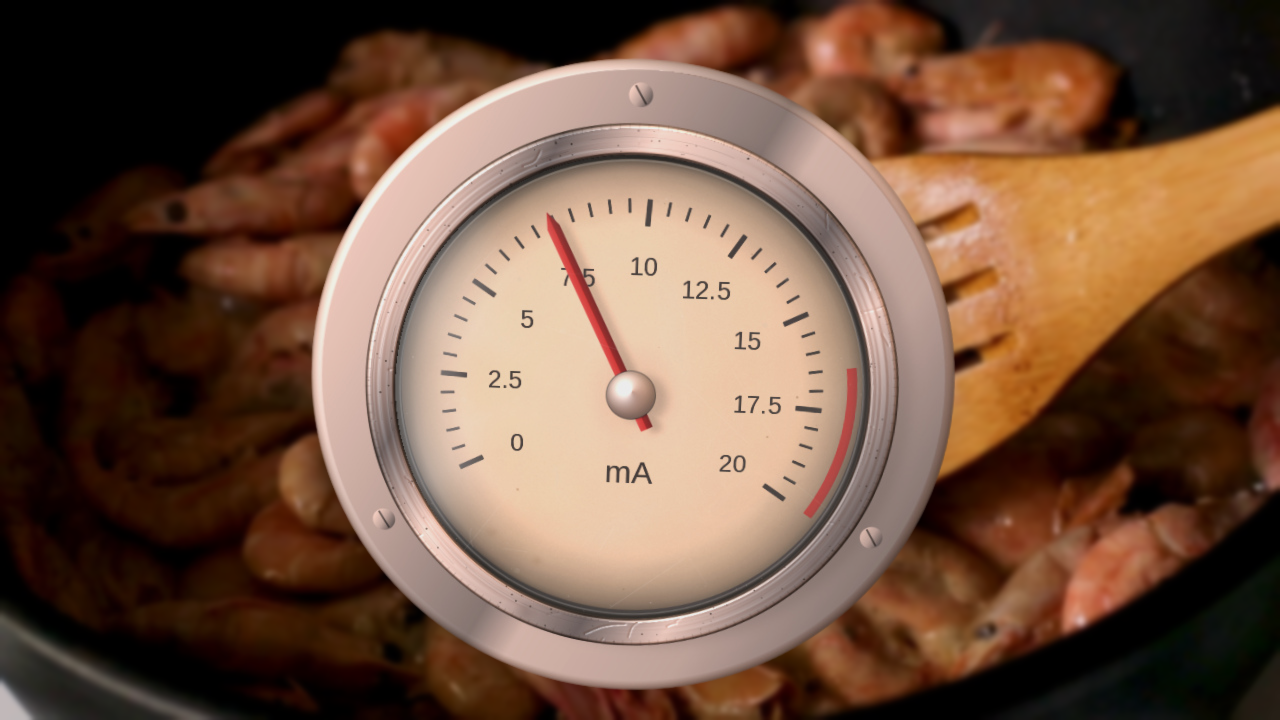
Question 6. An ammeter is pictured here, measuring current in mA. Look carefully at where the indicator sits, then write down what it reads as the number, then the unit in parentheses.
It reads 7.5 (mA)
